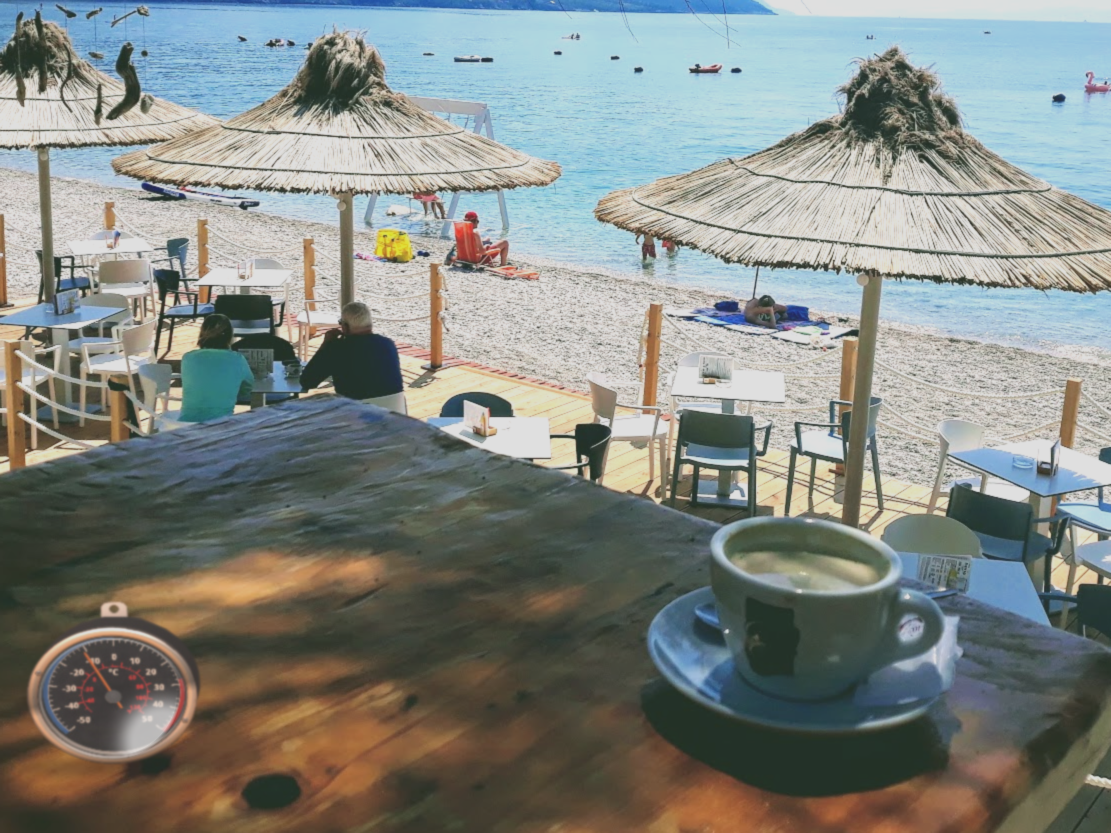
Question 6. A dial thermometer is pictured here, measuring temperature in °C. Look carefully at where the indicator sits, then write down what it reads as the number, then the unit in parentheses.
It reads -10 (°C)
